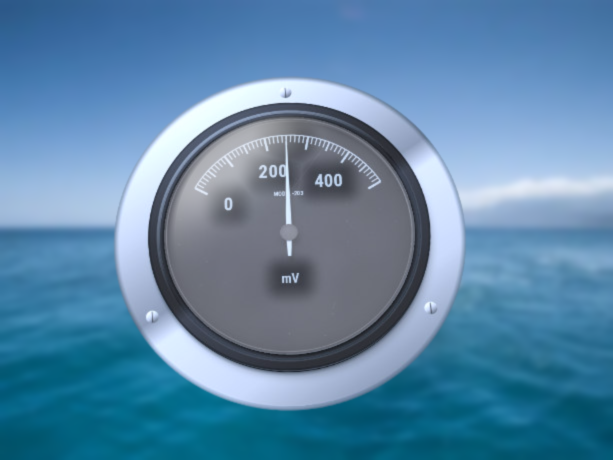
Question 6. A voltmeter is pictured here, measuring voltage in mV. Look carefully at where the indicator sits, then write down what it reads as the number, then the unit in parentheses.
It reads 250 (mV)
